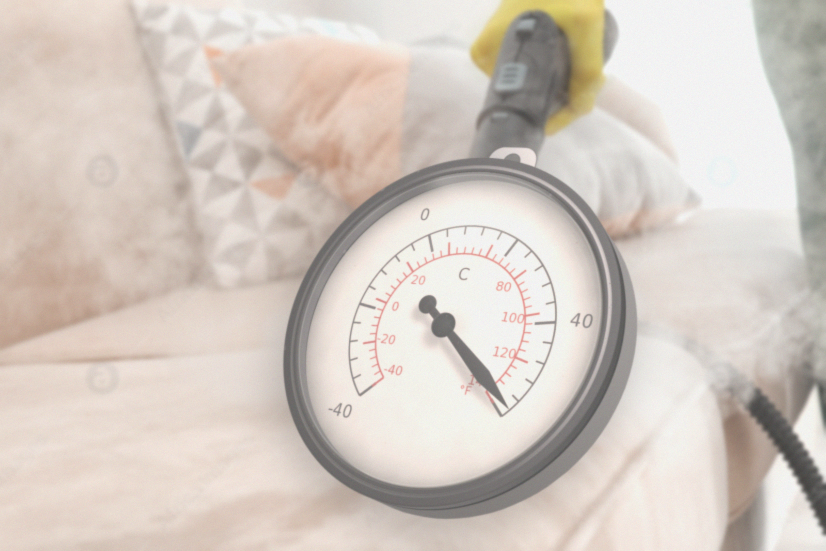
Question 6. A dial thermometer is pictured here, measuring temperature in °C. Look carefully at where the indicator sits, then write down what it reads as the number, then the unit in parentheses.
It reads 58 (°C)
